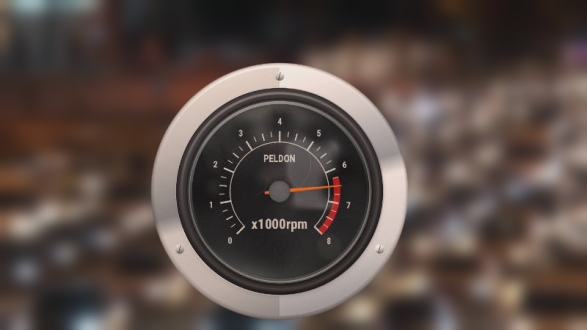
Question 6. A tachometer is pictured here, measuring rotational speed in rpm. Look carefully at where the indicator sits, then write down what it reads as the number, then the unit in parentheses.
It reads 6500 (rpm)
